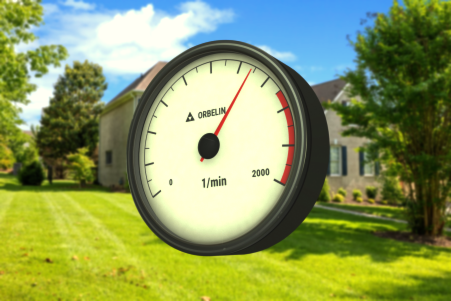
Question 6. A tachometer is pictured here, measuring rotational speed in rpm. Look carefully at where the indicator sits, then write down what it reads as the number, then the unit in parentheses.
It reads 1300 (rpm)
